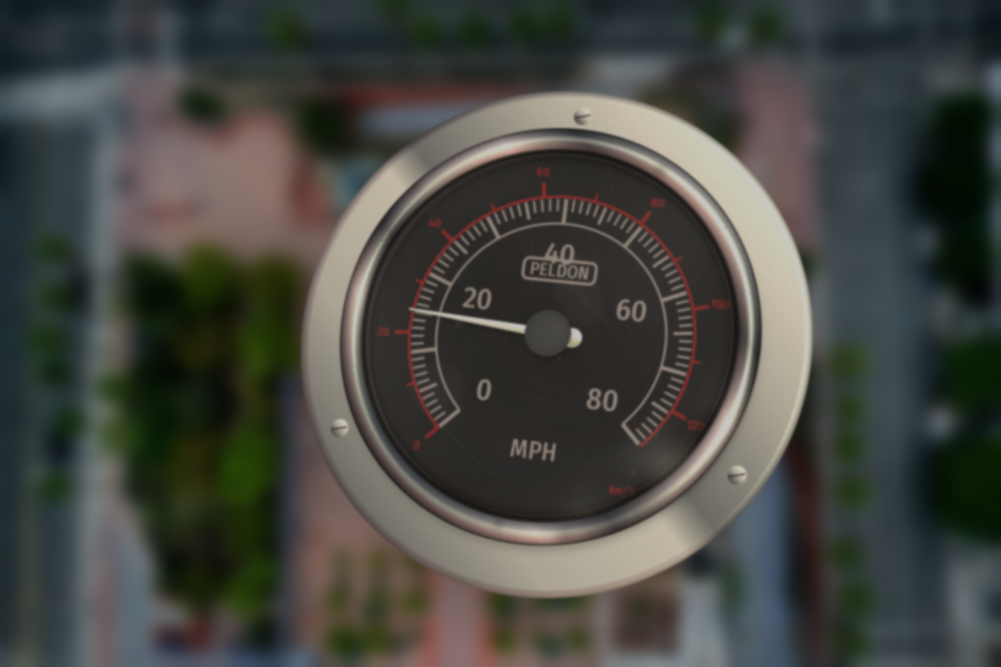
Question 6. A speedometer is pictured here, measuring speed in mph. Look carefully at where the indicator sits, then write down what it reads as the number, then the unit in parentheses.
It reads 15 (mph)
